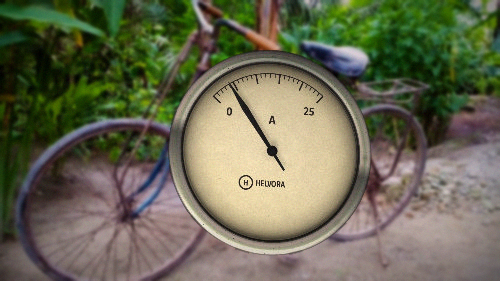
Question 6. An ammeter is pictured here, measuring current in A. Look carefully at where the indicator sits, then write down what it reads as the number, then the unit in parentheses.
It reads 4 (A)
